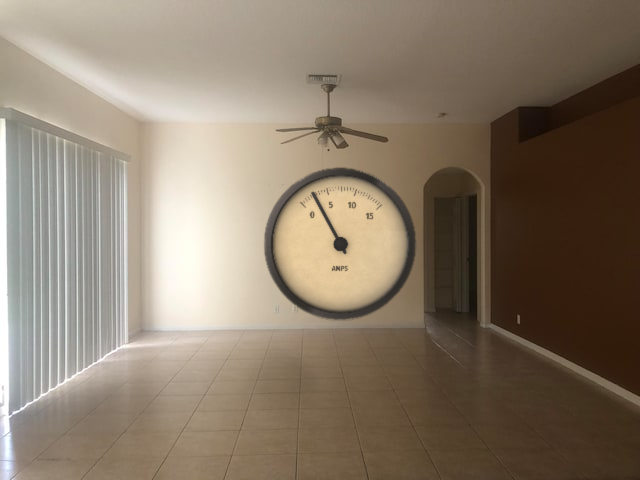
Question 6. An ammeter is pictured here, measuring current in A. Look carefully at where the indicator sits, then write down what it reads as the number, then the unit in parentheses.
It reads 2.5 (A)
